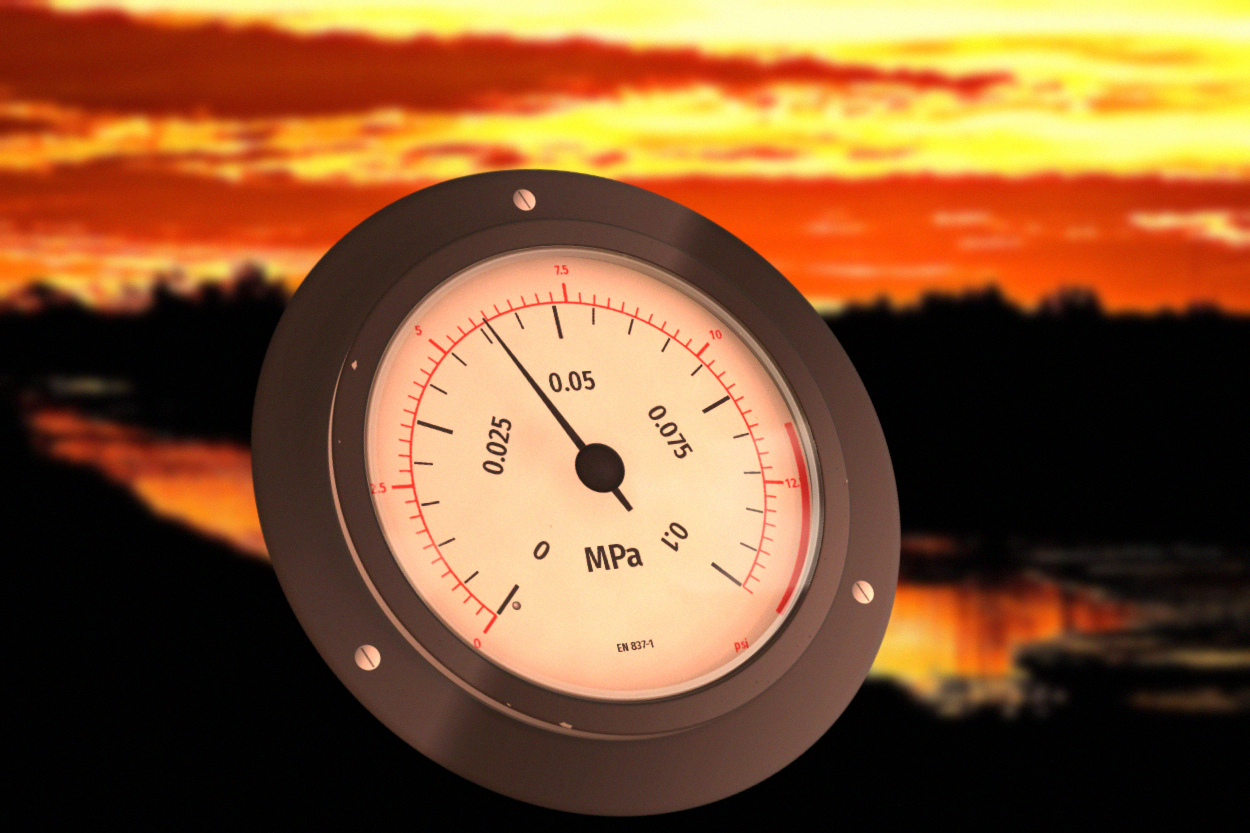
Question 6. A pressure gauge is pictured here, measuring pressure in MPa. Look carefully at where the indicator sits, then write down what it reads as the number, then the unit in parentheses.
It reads 0.04 (MPa)
